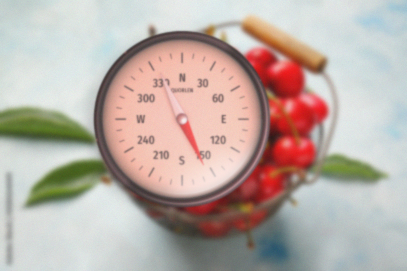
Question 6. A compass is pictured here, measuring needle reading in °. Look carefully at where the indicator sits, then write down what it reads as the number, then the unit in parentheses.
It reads 155 (°)
